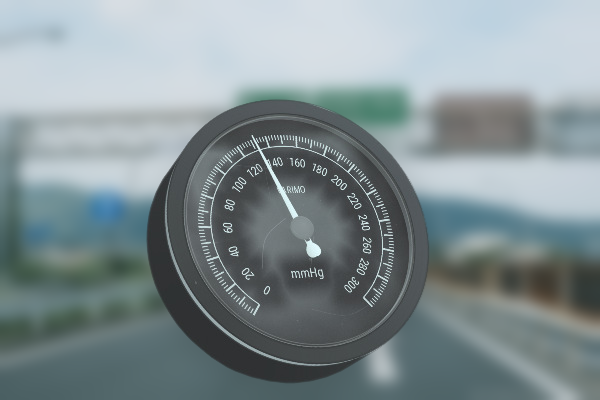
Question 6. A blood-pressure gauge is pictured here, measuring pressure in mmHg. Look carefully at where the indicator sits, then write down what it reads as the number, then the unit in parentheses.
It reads 130 (mmHg)
